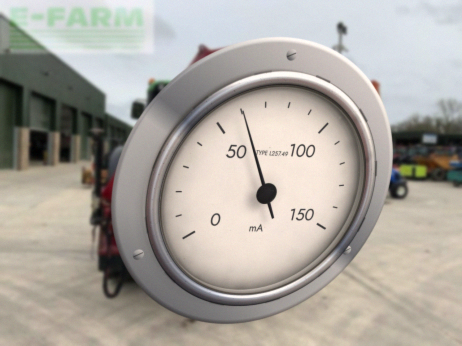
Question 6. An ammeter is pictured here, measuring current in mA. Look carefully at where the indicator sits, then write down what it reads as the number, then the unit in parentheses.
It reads 60 (mA)
